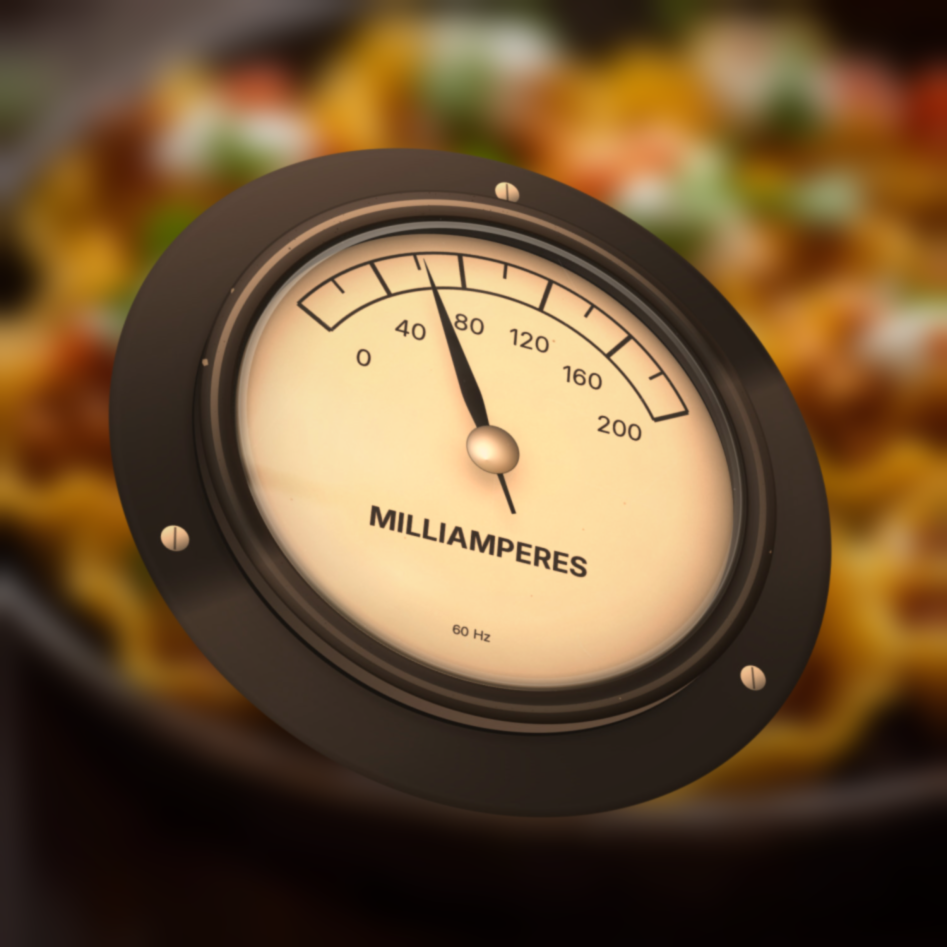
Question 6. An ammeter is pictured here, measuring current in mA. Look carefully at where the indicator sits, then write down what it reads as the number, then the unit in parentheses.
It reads 60 (mA)
